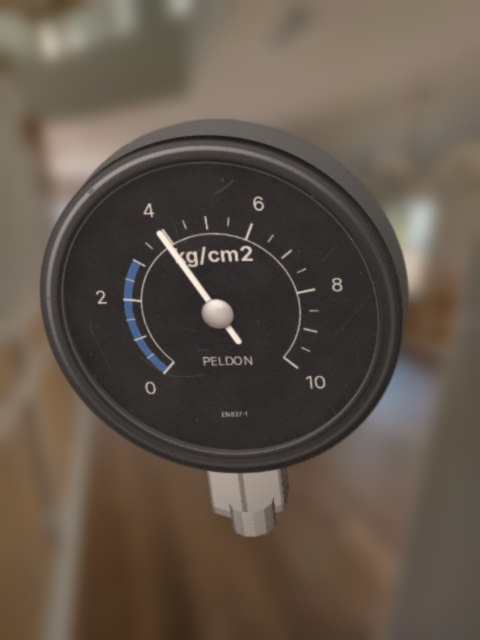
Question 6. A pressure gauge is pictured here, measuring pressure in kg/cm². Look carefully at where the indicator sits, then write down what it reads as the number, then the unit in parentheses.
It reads 4 (kg/cm²)
